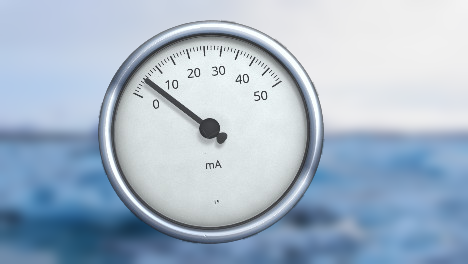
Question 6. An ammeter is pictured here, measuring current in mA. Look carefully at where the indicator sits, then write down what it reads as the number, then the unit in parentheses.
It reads 5 (mA)
